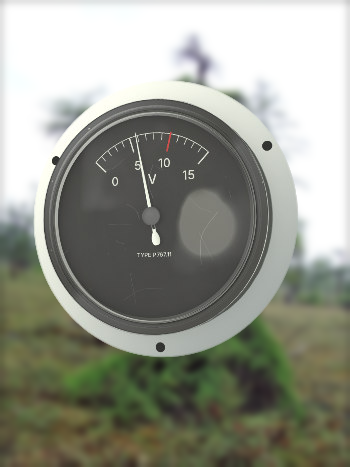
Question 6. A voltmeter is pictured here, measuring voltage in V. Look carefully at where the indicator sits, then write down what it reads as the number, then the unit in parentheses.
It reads 6 (V)
